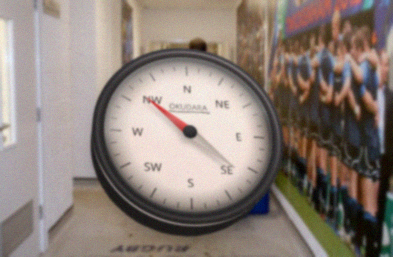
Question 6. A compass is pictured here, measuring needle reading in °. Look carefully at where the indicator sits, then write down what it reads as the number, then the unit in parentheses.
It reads 310 (°)
